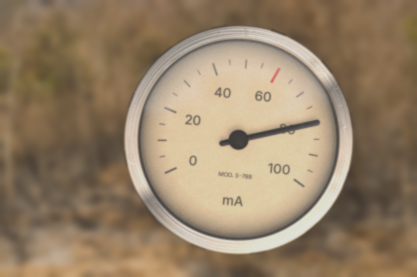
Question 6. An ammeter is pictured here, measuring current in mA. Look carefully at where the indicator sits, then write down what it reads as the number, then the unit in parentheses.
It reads 80 (mA)
